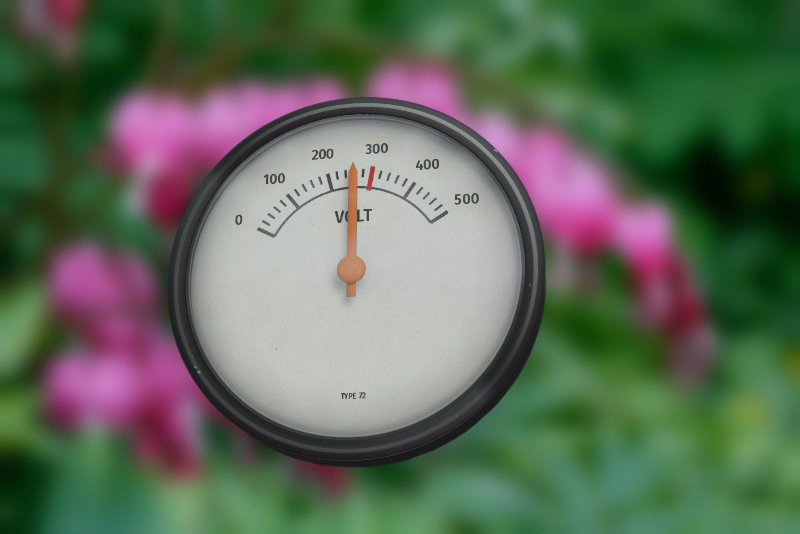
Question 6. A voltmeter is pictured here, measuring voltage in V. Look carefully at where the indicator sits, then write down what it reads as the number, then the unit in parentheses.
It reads 260 (V)
